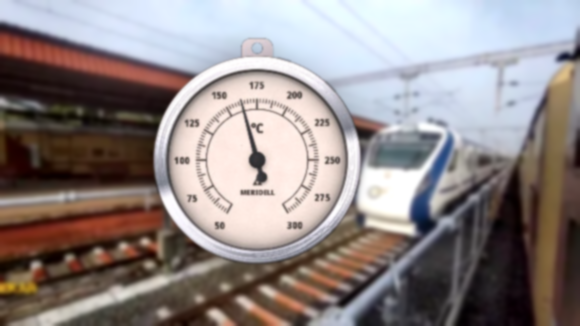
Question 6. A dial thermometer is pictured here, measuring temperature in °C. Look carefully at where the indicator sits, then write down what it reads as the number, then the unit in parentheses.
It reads 162.5 (°C)
